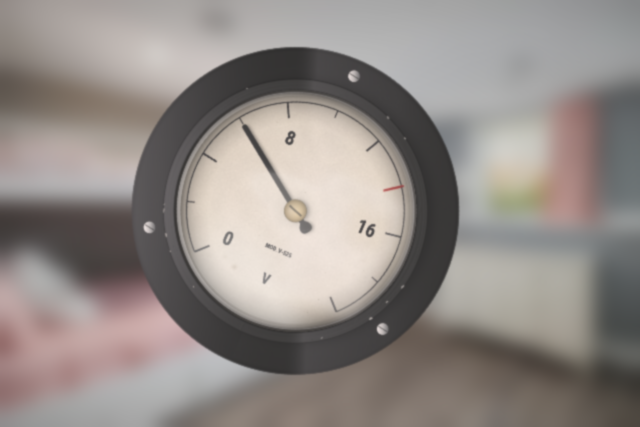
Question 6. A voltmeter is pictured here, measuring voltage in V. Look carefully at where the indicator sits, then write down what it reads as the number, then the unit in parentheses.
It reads 6 (V)
